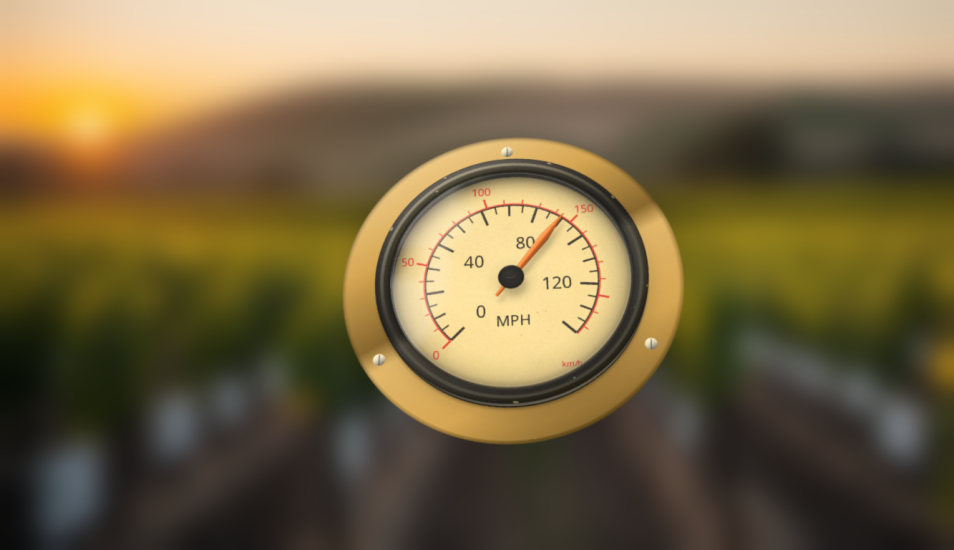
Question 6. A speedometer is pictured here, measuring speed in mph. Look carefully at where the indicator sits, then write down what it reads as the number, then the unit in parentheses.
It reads 90 (mph)
